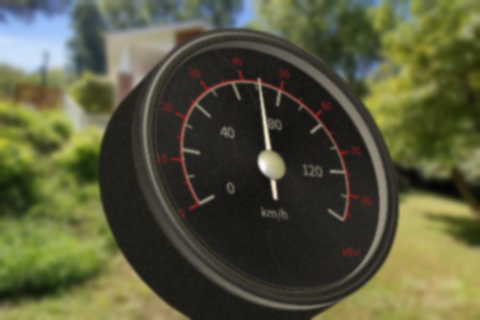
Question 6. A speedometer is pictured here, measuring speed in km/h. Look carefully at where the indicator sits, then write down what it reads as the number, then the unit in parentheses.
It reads 70 (km/h)
